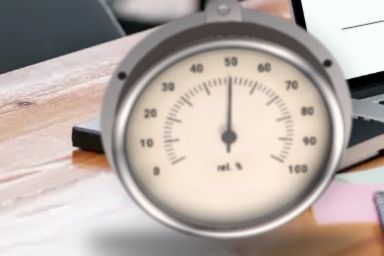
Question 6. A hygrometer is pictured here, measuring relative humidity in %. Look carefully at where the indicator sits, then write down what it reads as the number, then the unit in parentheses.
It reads 50 (%)
